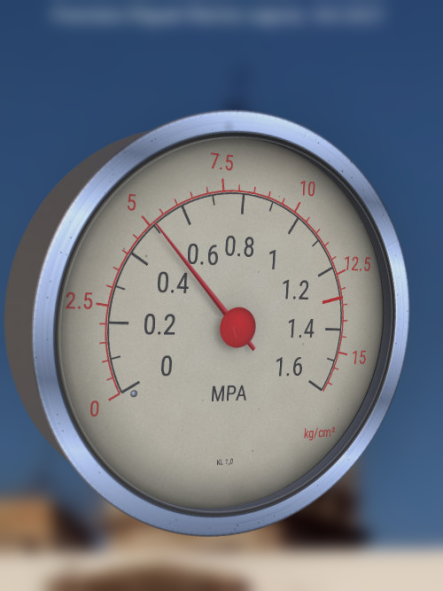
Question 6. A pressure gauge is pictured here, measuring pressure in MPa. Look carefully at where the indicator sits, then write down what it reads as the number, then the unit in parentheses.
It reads 0.5 (MPa)
